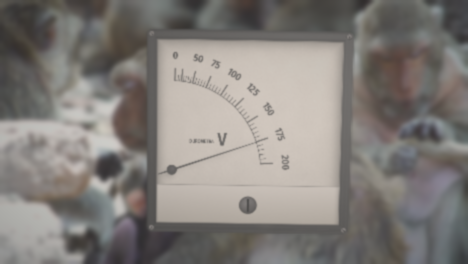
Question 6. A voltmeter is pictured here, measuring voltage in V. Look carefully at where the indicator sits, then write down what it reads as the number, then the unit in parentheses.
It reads 175 (V)
